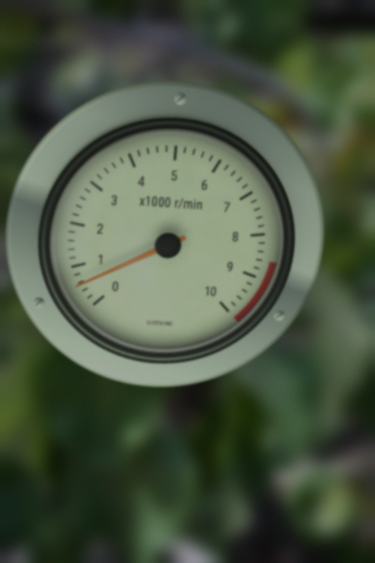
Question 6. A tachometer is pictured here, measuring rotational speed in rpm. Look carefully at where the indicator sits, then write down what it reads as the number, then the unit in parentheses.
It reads 600 (rpm)
